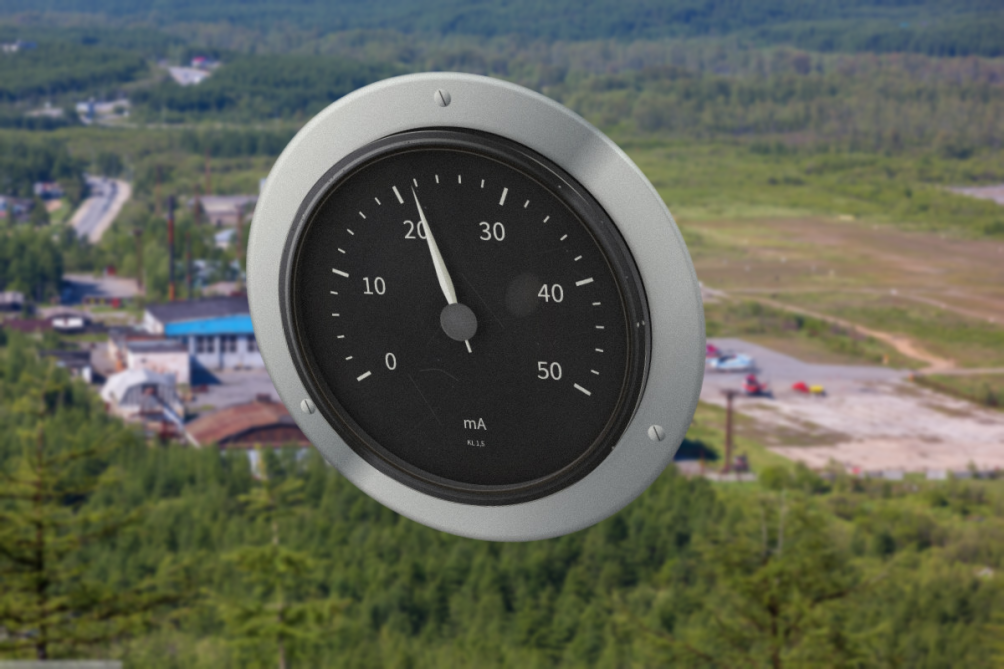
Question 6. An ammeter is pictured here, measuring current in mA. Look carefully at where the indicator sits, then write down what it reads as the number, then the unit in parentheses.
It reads 22 (mA)
